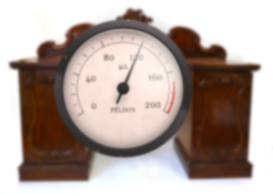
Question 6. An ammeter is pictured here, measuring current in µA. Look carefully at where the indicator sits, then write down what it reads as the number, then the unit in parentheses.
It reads 120 (µA)
